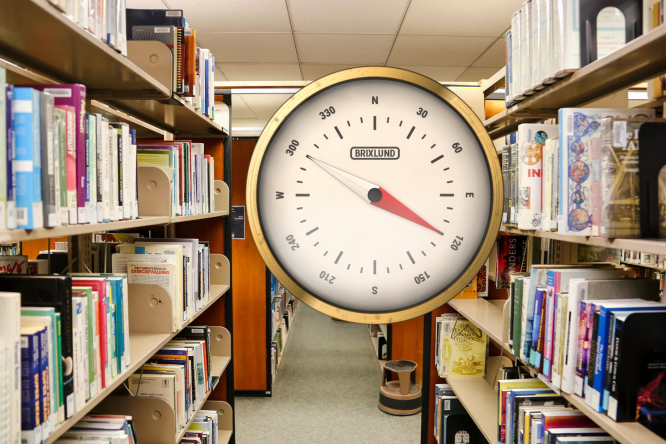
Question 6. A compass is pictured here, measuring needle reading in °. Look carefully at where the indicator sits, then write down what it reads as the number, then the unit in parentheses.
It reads 120 (°)
